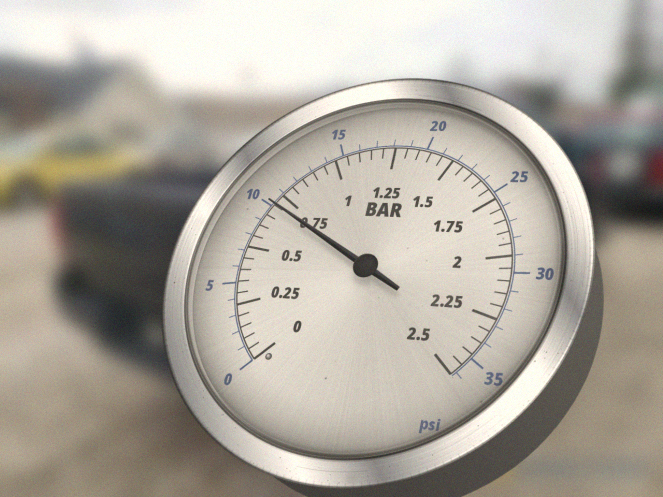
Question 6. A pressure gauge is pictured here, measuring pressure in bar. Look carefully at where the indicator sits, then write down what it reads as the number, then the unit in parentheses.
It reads 0.7 (bar)
